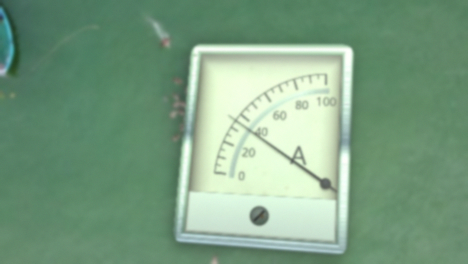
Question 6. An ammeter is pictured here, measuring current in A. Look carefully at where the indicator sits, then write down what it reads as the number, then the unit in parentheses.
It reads 35 (A)
